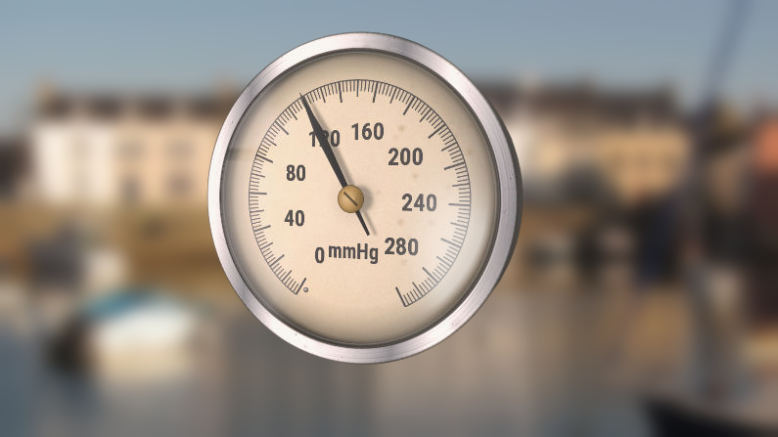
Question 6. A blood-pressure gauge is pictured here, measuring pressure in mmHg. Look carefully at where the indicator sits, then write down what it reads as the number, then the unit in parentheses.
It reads 120 (mmHg)
